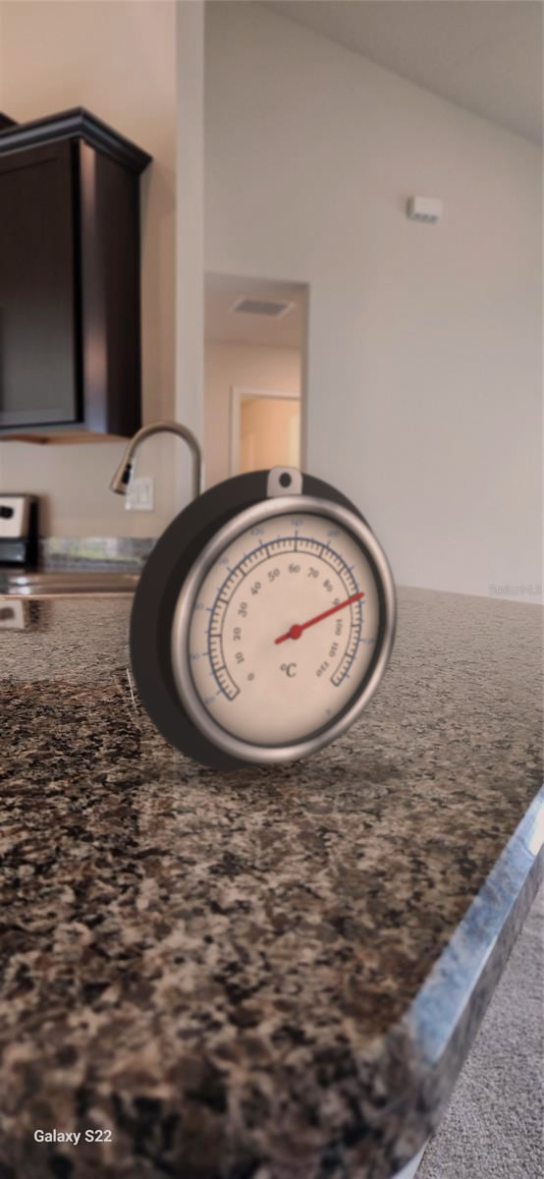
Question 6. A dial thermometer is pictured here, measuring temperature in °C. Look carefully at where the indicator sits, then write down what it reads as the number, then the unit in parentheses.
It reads 90 (°C)
